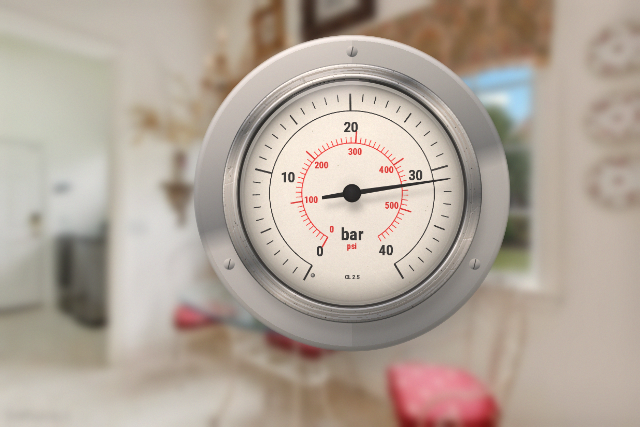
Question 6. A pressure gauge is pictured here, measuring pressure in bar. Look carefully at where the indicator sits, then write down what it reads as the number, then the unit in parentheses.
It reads 31 (bar)
